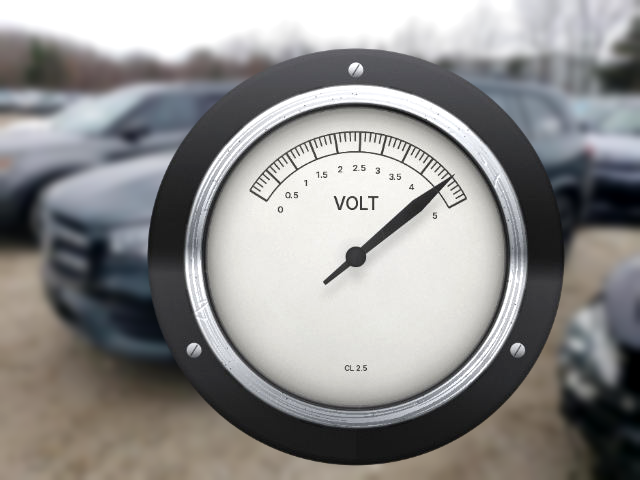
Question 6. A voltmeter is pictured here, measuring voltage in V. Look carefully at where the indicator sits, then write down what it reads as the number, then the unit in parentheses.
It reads 4.5 (V)
